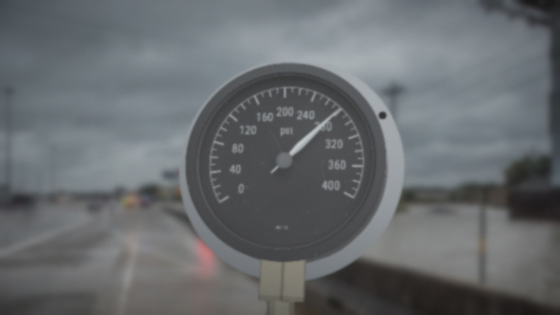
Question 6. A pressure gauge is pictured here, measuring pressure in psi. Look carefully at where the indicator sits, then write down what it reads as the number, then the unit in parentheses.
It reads 280 (psi)
